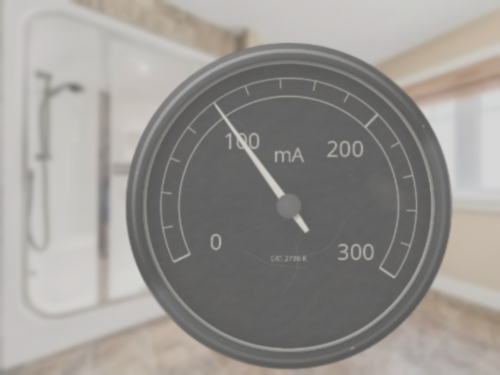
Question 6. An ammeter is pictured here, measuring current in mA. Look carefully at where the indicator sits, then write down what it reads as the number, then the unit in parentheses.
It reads 100 (mA)
